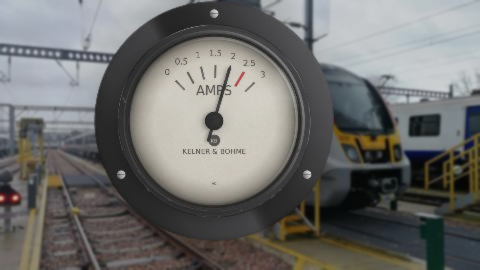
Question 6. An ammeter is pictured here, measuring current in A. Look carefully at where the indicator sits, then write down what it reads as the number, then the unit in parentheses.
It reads 2 (A)
